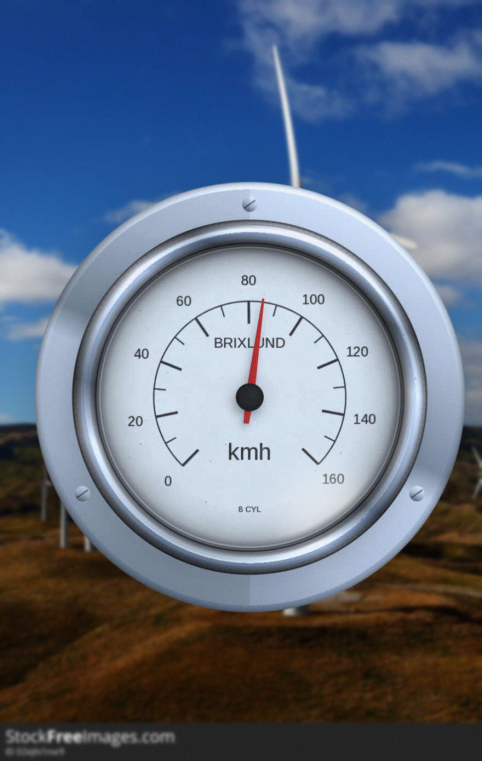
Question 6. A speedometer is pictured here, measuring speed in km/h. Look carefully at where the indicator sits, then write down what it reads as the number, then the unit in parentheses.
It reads 85 (km/h)
